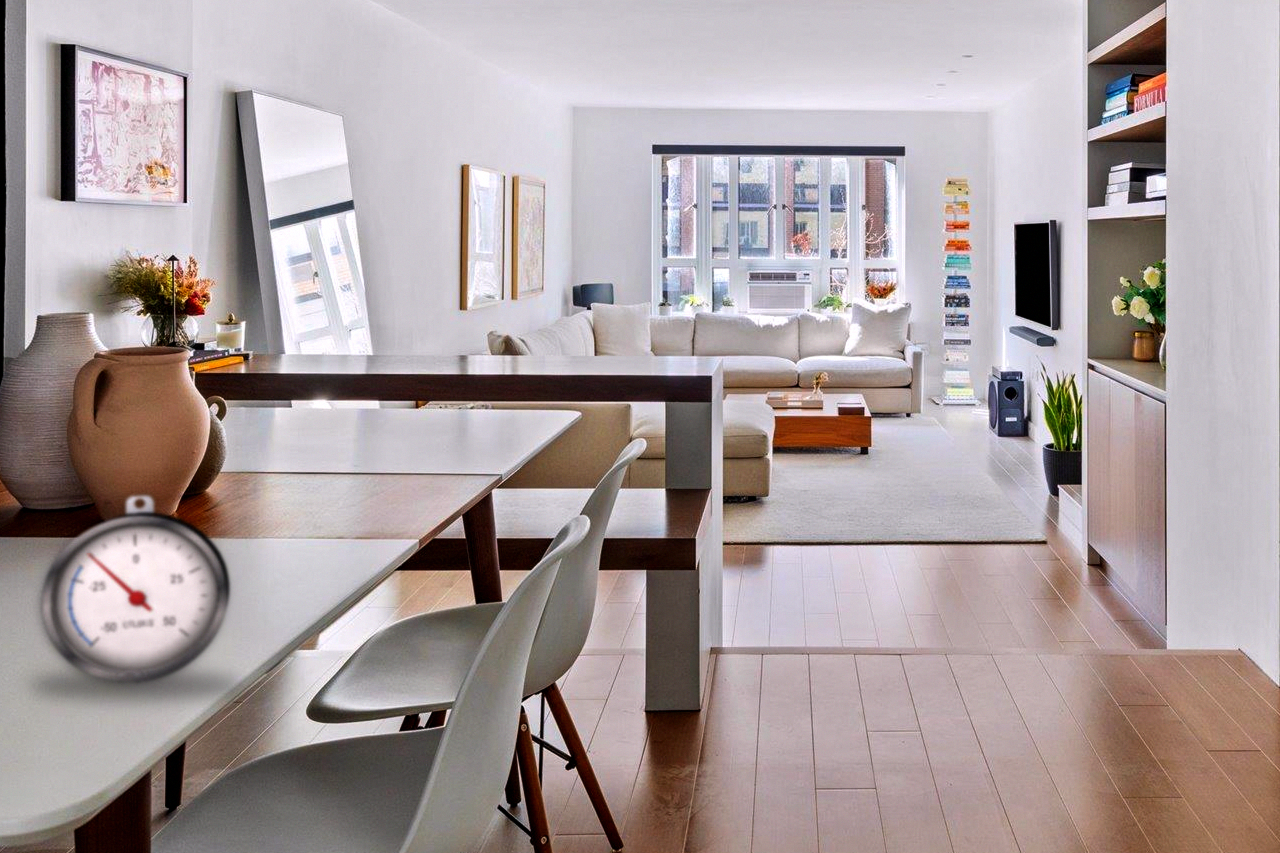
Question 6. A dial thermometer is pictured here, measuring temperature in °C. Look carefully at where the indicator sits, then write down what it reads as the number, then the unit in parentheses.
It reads -15 (°C)
